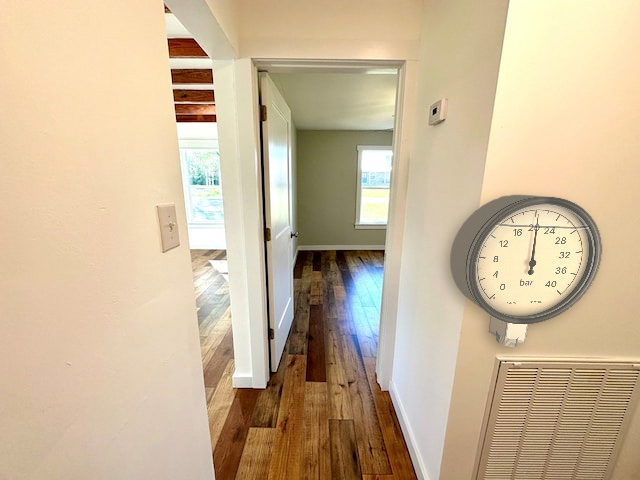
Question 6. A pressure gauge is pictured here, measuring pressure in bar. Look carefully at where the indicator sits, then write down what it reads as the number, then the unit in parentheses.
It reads 20 (bar)
